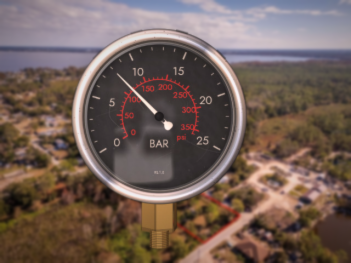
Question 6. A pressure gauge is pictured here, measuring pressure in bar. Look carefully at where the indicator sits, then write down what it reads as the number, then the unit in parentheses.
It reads 8 (bar)
